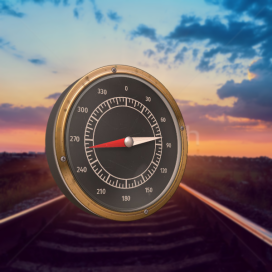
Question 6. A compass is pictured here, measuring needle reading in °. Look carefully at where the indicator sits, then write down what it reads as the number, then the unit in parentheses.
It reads 260 (°)
